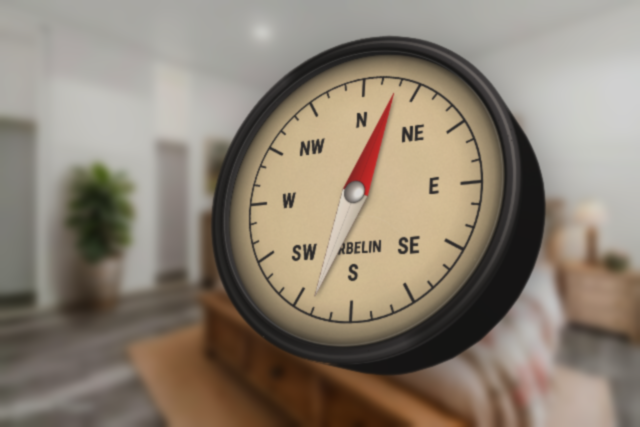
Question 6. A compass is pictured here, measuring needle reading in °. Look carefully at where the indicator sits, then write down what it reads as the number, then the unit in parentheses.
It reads 20 (°)
